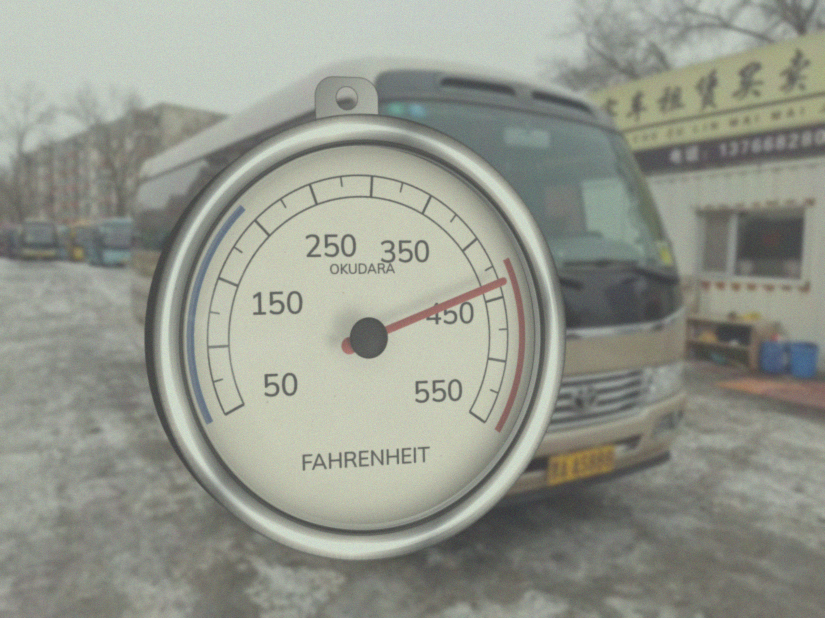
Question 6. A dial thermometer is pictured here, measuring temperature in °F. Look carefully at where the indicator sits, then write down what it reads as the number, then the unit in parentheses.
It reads 437.5 (°F)
